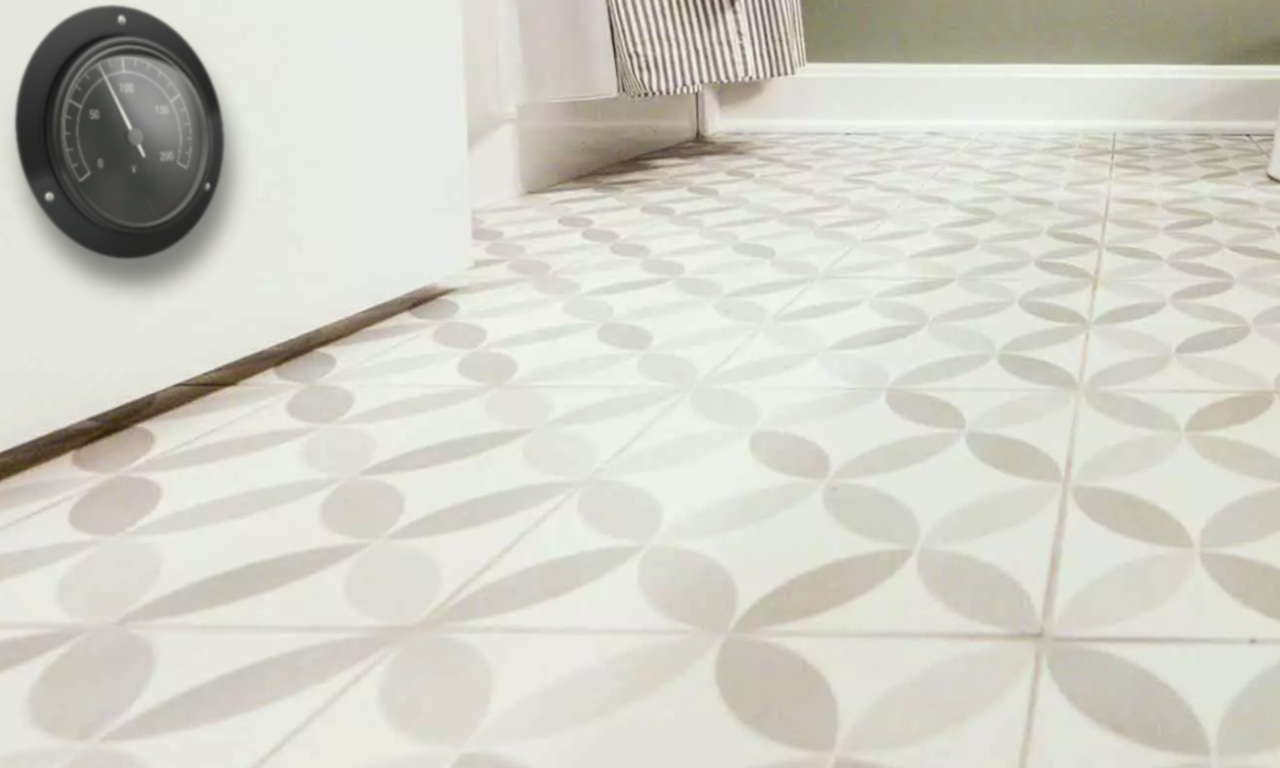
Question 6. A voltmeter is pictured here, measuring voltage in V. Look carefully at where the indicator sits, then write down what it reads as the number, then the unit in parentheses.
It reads 80 (V)
